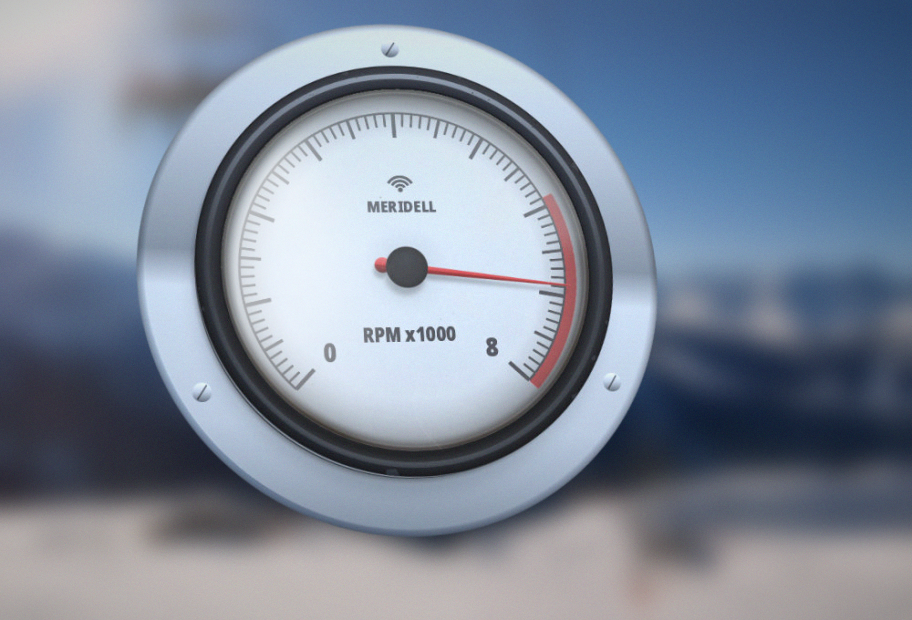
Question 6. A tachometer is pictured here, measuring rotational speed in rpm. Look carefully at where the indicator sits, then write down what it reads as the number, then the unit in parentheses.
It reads 6900 (rpm)
